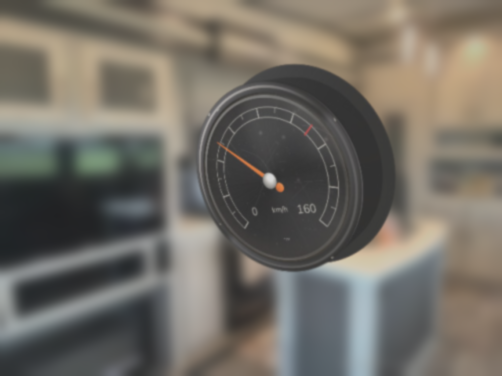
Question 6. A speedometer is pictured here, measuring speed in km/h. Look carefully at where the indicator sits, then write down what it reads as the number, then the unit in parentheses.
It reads 50 (km/h)
